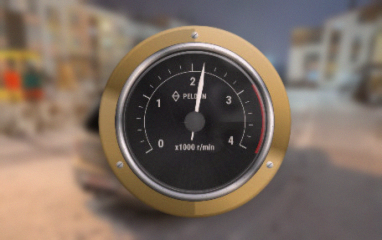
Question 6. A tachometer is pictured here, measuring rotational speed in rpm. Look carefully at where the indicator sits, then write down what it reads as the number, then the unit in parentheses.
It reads 2200 (rpm)
